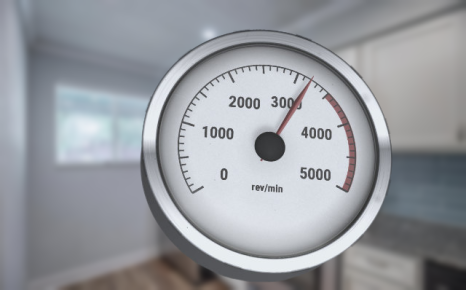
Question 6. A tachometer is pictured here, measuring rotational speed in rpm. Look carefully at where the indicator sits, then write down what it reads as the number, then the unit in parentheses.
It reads 3200 (rpm)
